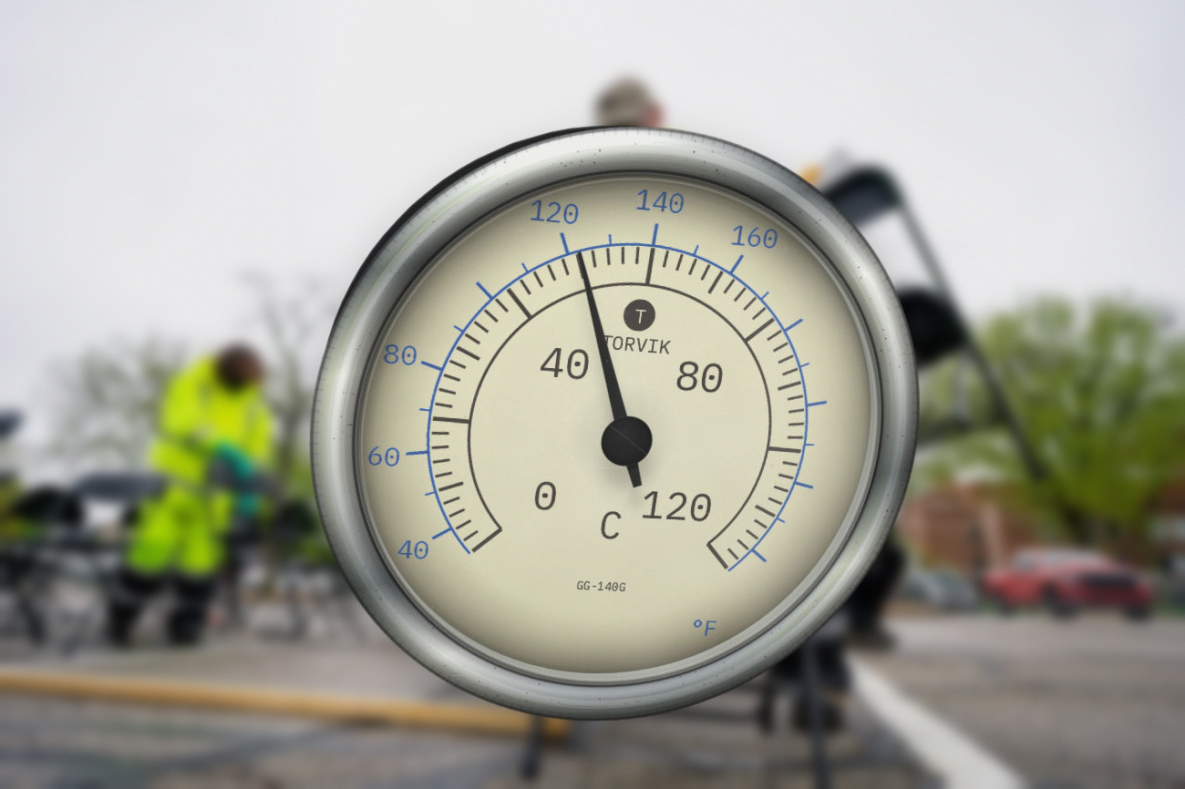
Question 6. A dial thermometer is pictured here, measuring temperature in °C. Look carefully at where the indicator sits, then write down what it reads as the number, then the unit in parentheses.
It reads 50 (°C)
